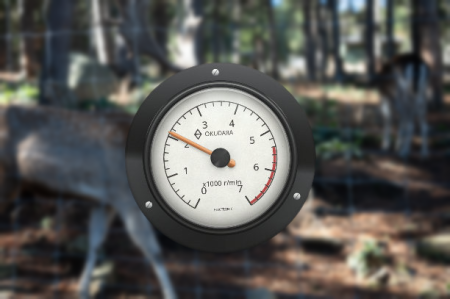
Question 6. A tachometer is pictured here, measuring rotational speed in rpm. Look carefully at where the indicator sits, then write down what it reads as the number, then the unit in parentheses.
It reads 2100 (rpm)
